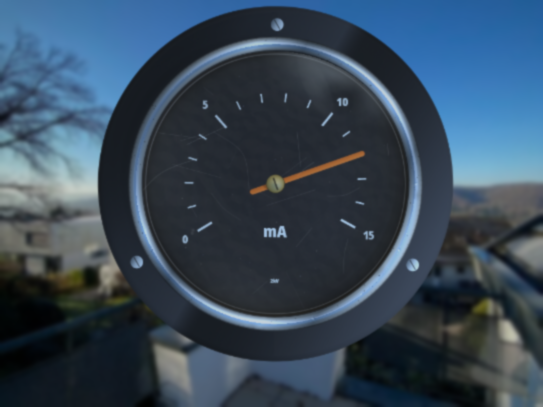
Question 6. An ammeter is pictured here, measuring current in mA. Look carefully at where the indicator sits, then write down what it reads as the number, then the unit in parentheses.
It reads 12 (mA)
